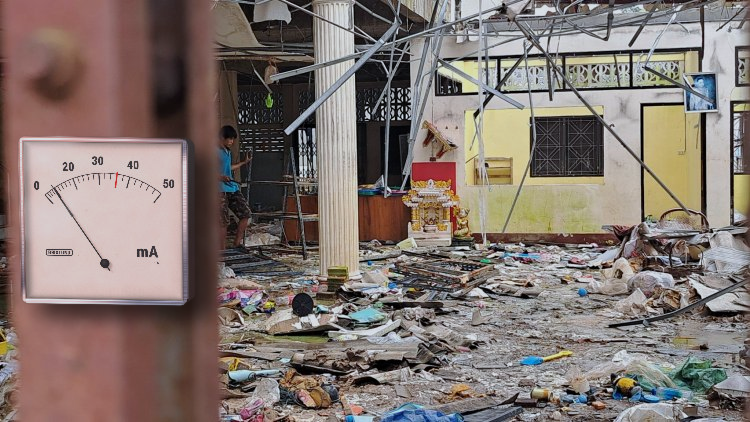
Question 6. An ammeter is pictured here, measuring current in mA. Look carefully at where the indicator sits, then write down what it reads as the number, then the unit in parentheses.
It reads 10 (mA)
